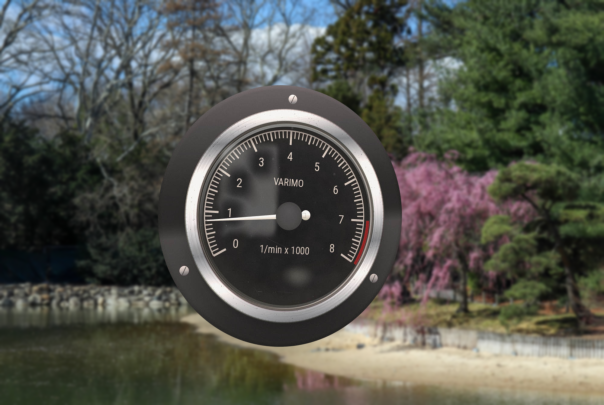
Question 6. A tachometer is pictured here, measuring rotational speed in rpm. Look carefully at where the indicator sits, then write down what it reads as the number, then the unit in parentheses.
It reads 800 (rpm)
